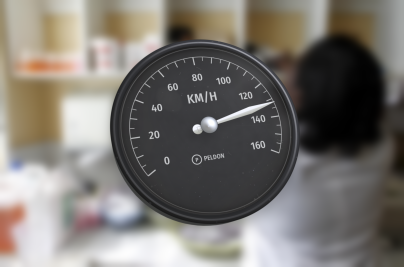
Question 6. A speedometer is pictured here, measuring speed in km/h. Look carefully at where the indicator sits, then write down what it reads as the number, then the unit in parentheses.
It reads 132.5 (km/h)
